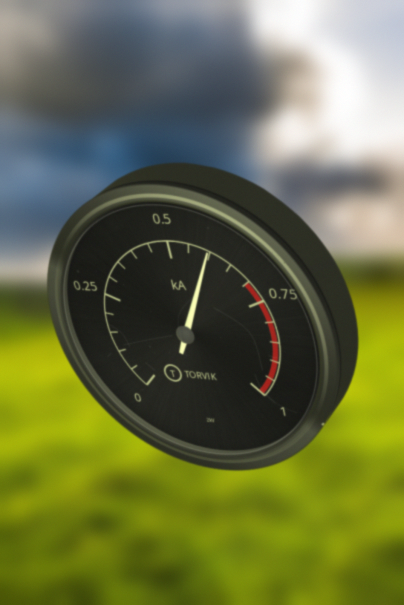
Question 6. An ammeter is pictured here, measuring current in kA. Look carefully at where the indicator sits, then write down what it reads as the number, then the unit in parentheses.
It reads 0.6 (kA)
